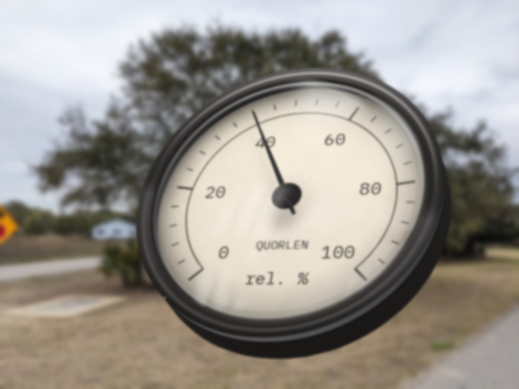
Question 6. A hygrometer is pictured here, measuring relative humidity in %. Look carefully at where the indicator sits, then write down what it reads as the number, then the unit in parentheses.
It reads 40 (%)
